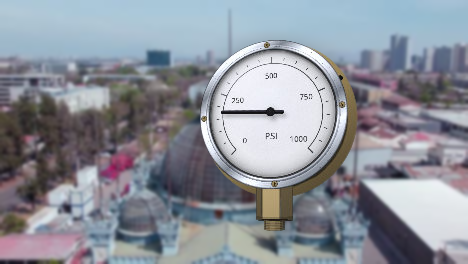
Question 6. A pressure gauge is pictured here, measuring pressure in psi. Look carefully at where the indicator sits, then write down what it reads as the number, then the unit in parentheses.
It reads 175 (psi)
